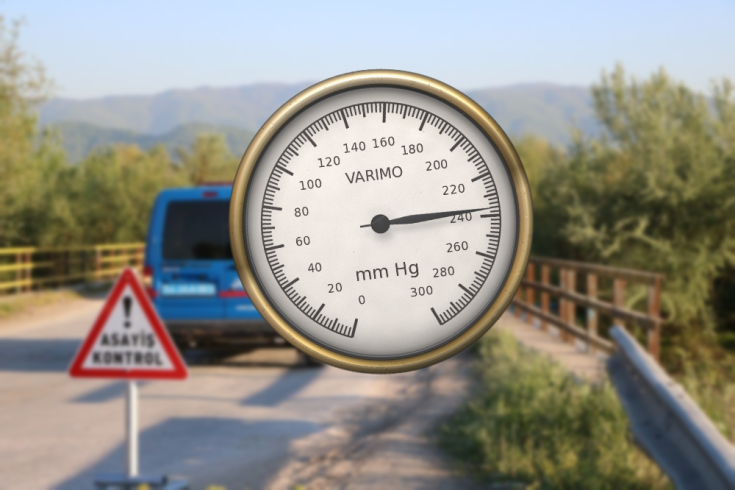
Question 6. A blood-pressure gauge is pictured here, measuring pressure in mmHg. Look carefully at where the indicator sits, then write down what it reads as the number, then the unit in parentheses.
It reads 236 (mmHg)
